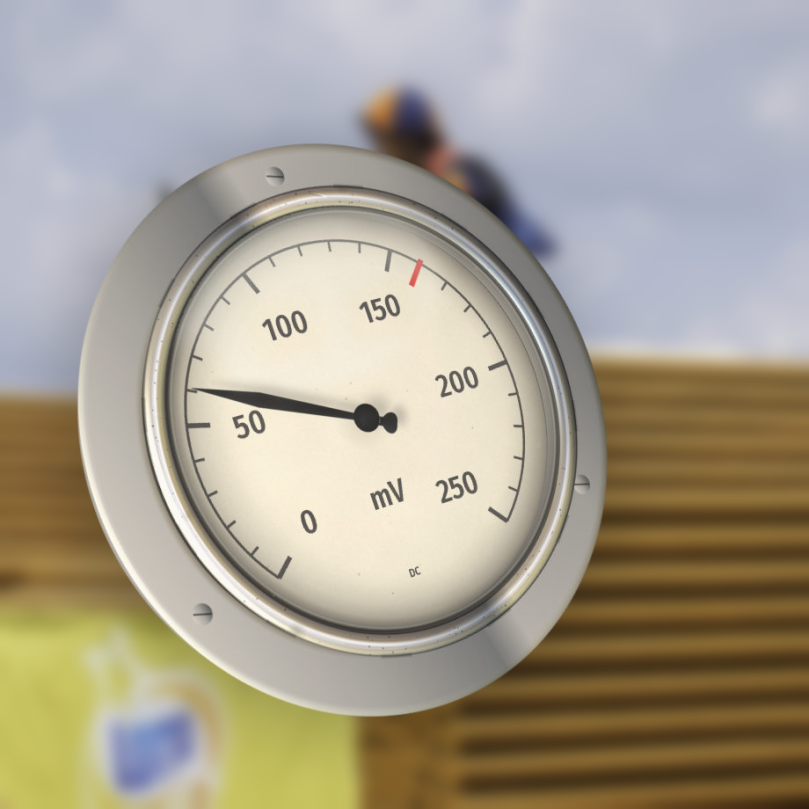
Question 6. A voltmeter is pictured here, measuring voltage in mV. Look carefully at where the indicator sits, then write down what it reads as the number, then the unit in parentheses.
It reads 60 (mV)
